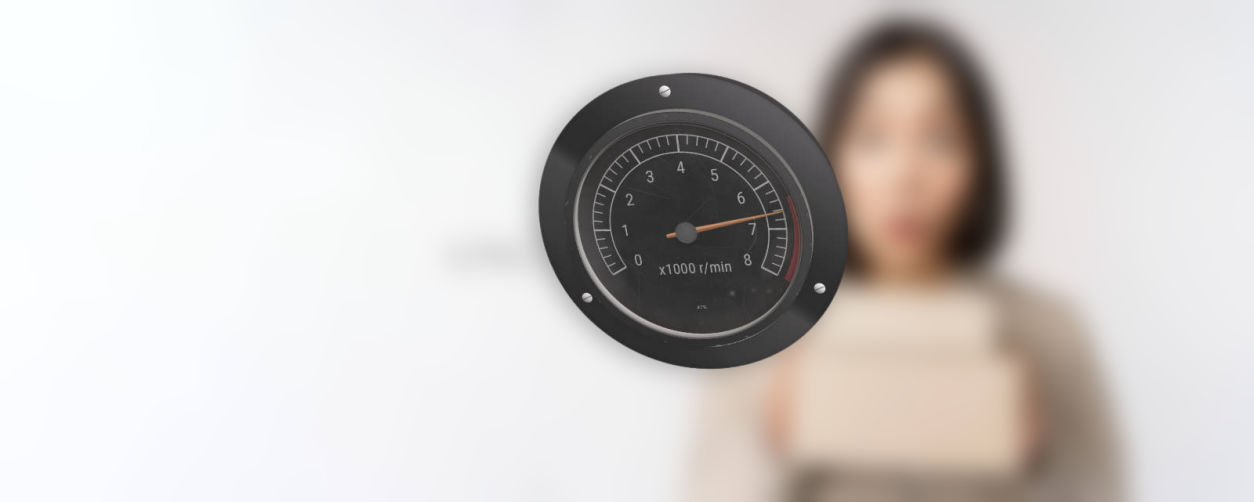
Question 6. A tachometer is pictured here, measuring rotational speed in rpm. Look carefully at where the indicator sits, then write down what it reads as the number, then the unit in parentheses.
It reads 6600 (rpm)
